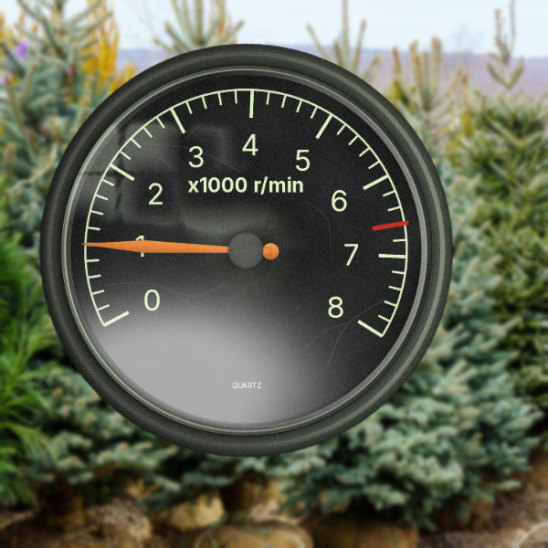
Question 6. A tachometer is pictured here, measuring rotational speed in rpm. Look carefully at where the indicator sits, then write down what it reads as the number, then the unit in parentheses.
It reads 1000 (rpm)
